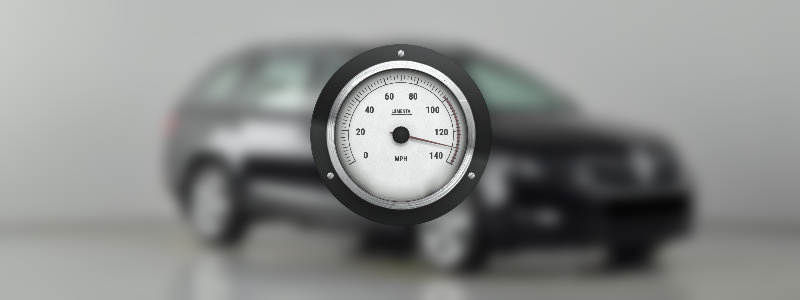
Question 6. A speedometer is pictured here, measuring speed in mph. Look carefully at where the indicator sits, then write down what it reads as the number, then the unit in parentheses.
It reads 130 (mph)
